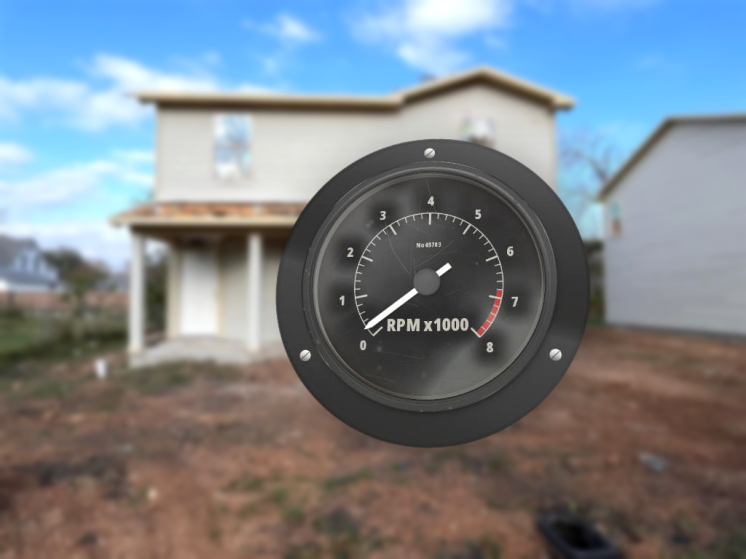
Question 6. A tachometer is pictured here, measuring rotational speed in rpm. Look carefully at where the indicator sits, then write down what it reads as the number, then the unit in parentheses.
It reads 200 (rpm)
